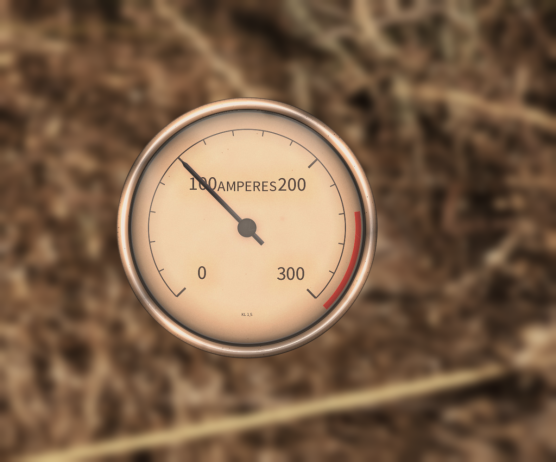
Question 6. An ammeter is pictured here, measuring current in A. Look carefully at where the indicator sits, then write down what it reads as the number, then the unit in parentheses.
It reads 100 (A)
